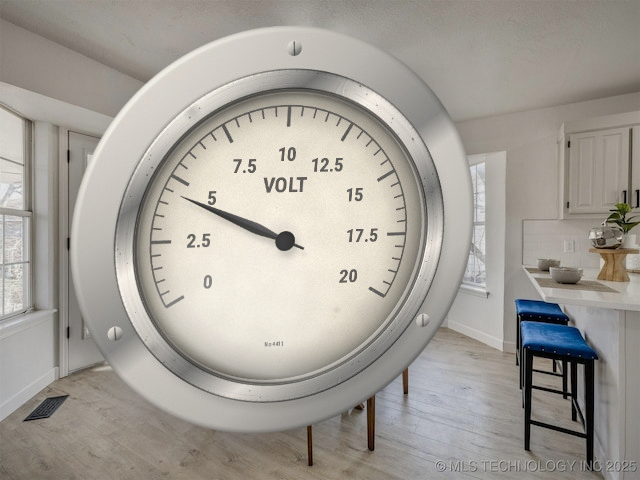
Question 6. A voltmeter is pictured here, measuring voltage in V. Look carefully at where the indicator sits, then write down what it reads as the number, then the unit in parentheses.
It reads 4.5 (V)
